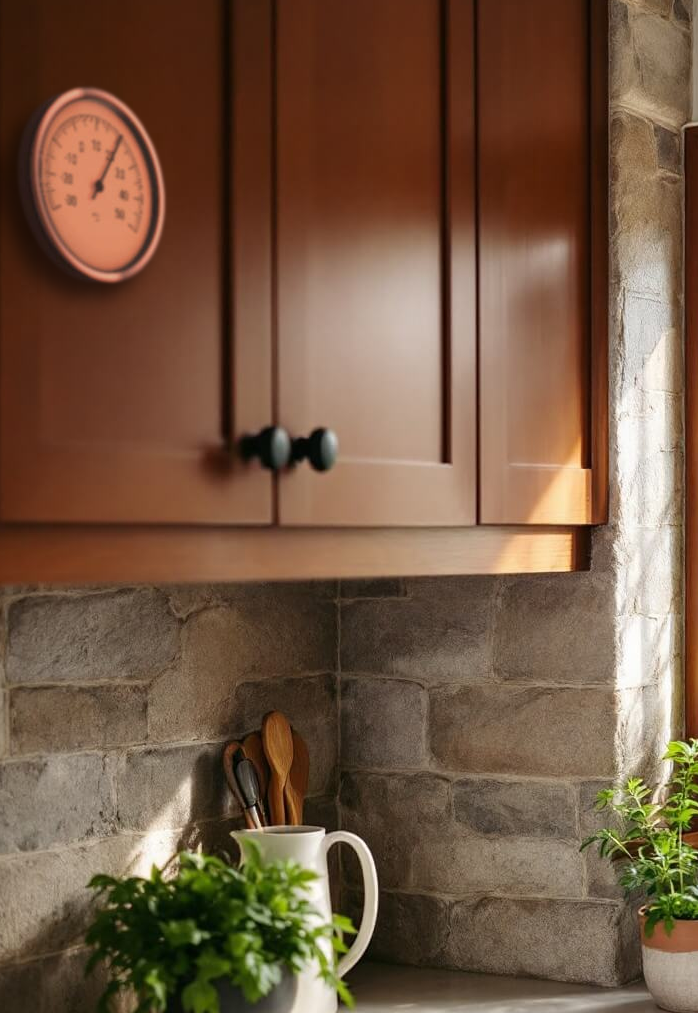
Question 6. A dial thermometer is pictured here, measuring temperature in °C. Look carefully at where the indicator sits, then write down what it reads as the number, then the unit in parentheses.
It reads 20 (°C)
